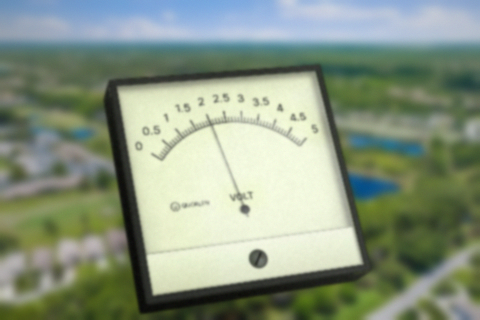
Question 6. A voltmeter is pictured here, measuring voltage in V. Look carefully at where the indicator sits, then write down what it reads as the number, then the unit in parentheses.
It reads 2 (V)
